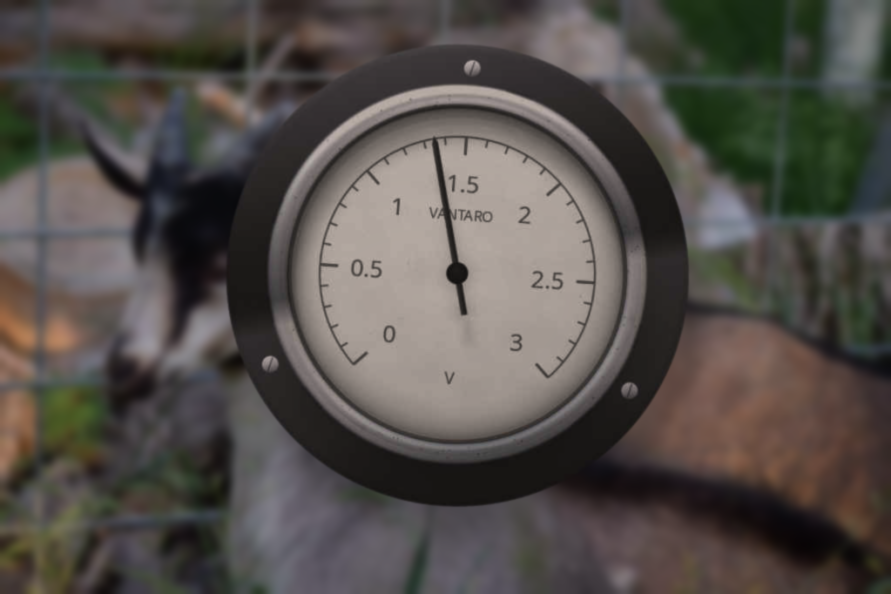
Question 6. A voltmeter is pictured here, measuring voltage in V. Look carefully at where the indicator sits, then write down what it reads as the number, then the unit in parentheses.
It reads 1.35 (V)
